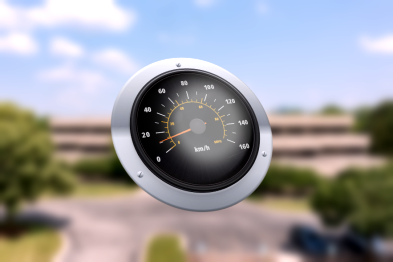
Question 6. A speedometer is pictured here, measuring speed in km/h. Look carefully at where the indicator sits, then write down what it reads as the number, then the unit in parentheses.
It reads 10 (km/h)
